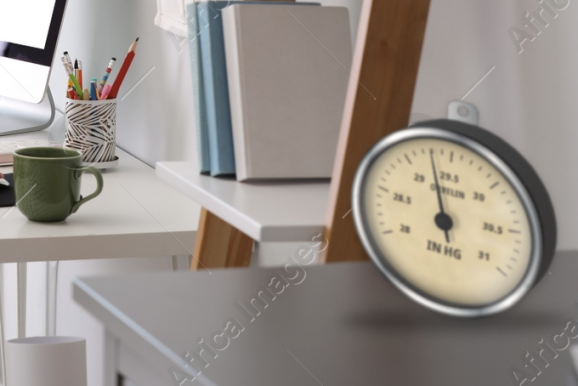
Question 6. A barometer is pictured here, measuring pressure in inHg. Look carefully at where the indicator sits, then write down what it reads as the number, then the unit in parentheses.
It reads 29.3 (inHg)
